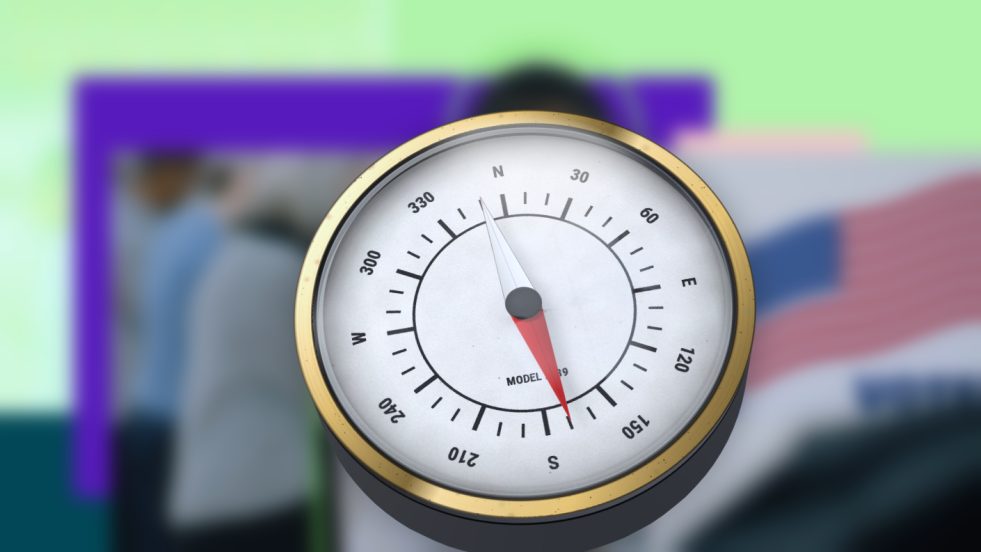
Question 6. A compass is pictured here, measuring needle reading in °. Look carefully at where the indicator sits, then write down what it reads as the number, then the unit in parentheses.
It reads 170 (°)
